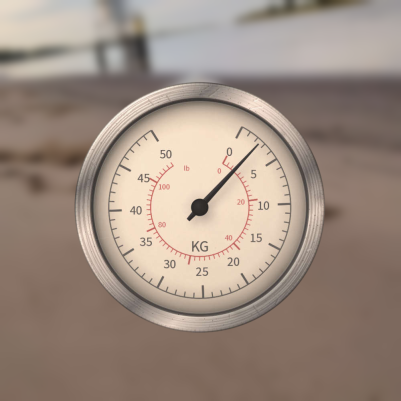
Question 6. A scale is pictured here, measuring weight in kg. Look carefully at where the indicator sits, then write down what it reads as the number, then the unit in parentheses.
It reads 2.5 (kg)
